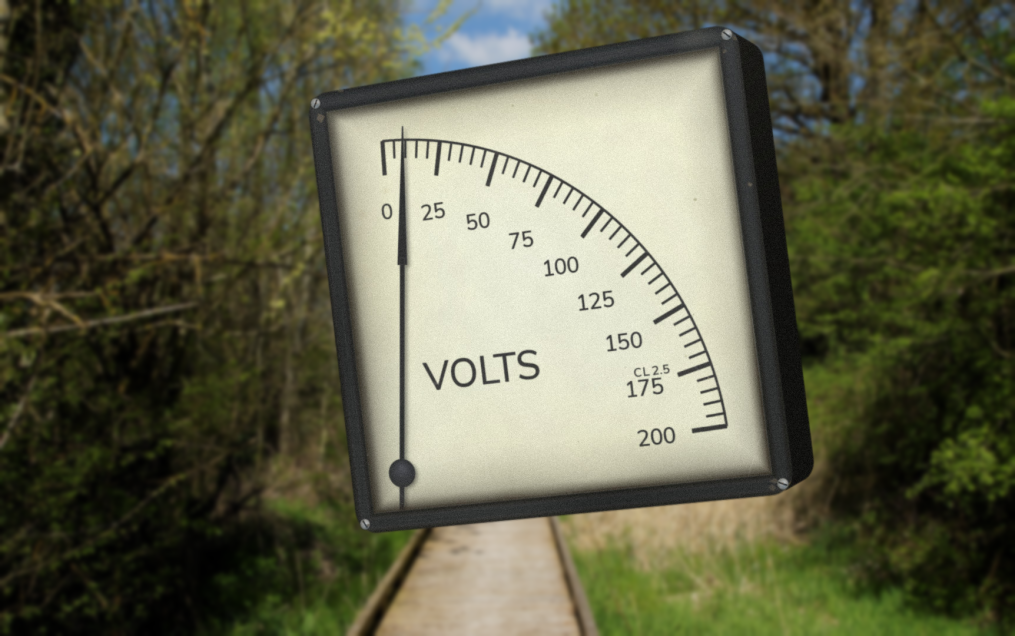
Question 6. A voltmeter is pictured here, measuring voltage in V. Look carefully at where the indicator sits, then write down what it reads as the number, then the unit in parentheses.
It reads 10 (V)
